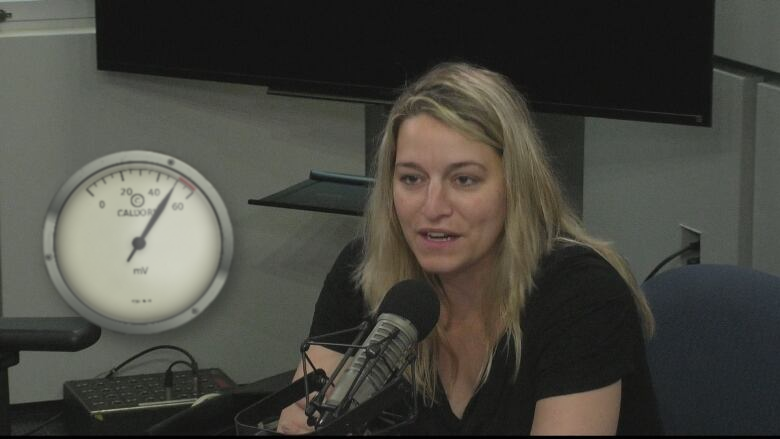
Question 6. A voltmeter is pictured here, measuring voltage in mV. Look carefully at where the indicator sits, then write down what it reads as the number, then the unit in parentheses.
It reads 50 (mV)
